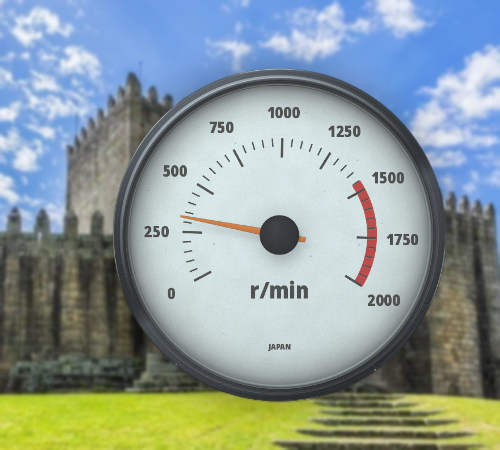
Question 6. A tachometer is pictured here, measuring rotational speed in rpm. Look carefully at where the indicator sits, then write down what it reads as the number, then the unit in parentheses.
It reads 325 (rpm)
